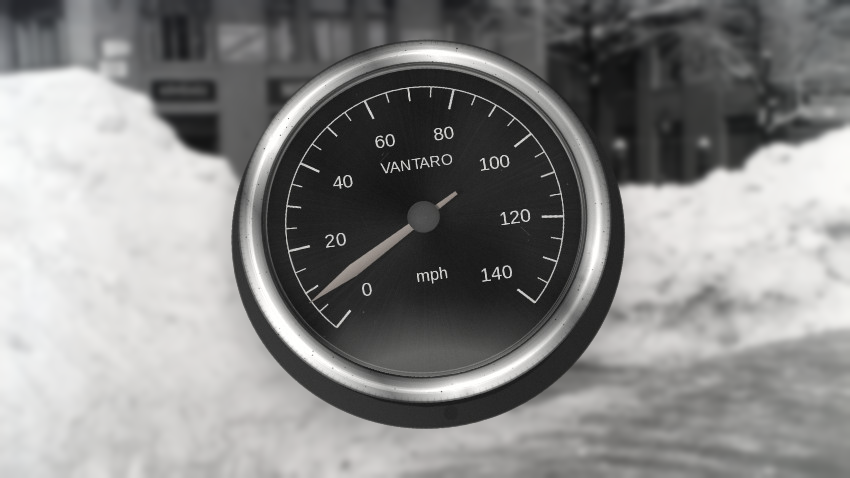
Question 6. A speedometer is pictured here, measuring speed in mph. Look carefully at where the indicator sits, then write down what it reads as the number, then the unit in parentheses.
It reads 7.5 (mph)
